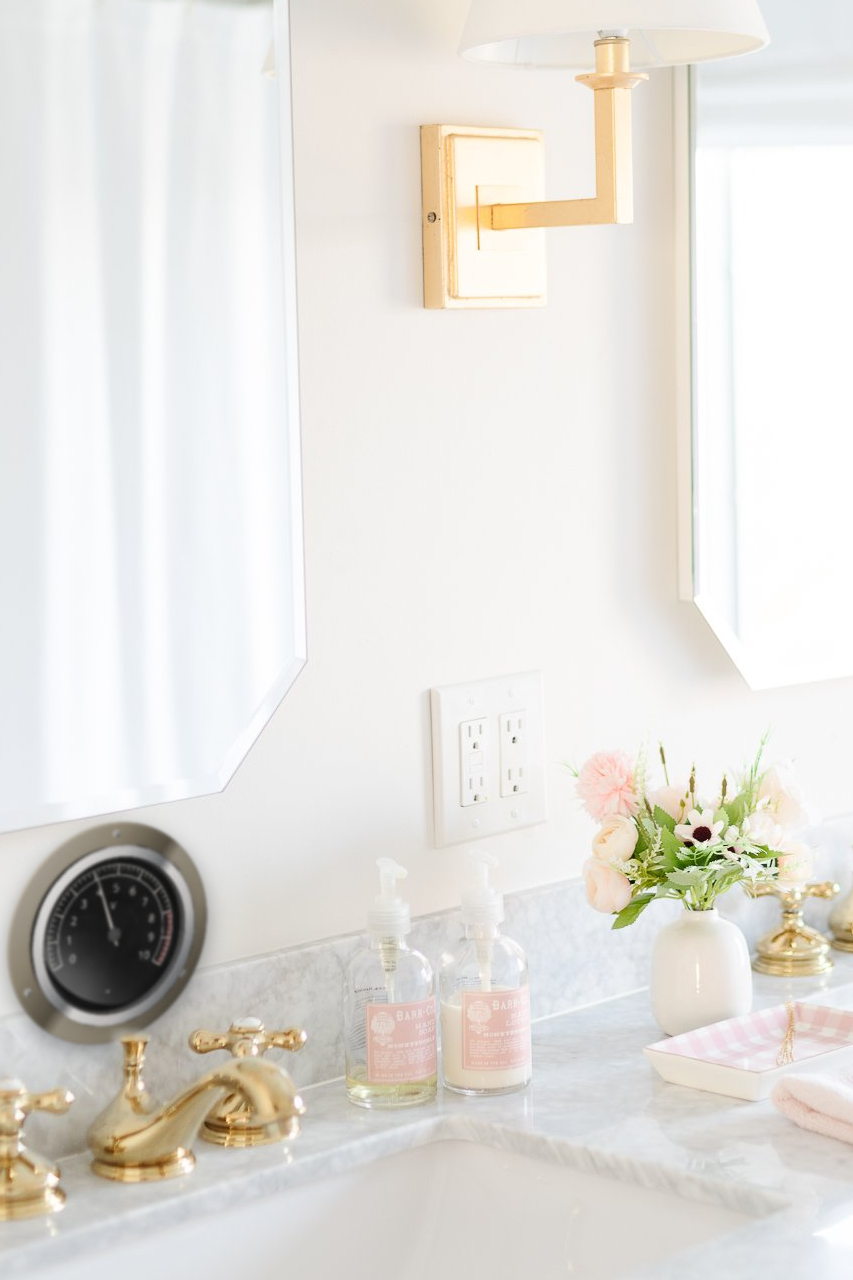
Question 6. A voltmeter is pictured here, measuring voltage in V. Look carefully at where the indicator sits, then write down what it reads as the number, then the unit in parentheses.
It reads 4 (V)
